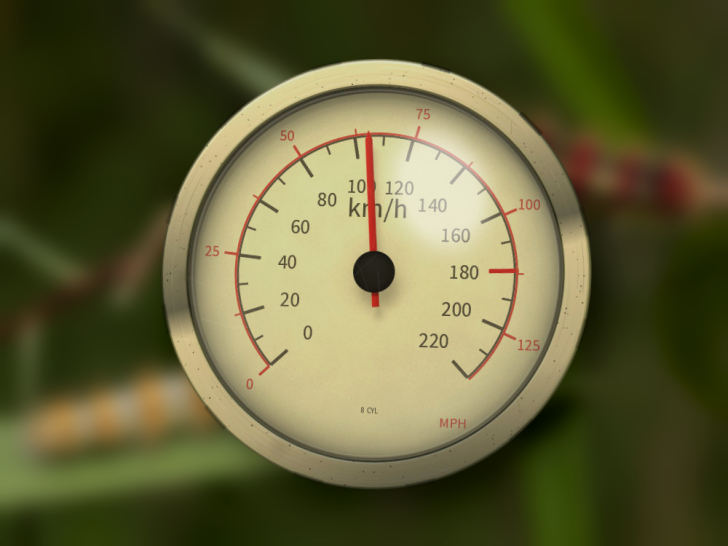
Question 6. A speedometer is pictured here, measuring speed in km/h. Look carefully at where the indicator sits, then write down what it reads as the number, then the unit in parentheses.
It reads 105 (km/h)
